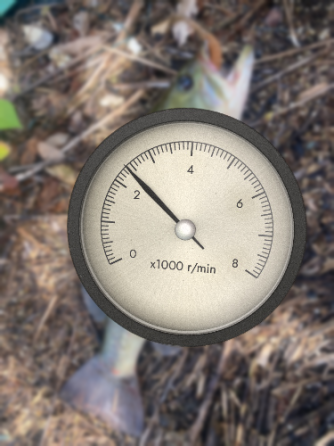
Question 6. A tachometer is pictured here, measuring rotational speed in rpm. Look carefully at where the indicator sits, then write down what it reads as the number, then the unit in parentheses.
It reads 2400 (rpm)
